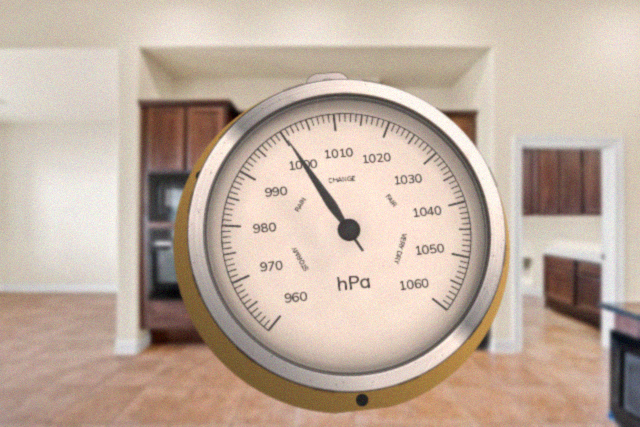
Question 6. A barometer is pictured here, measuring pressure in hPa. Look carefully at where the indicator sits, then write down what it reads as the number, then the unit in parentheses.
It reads 1000 (hPa)
